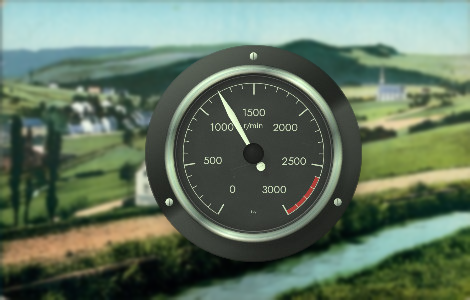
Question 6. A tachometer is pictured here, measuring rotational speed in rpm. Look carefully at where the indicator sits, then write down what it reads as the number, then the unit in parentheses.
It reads 1200 (rpm)
